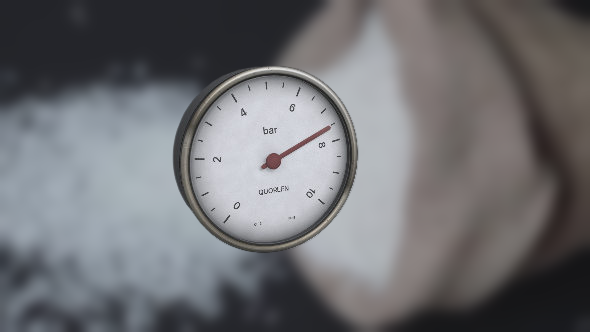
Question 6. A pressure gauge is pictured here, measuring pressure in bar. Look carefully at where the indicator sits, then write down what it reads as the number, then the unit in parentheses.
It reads 7.5 (bar)
